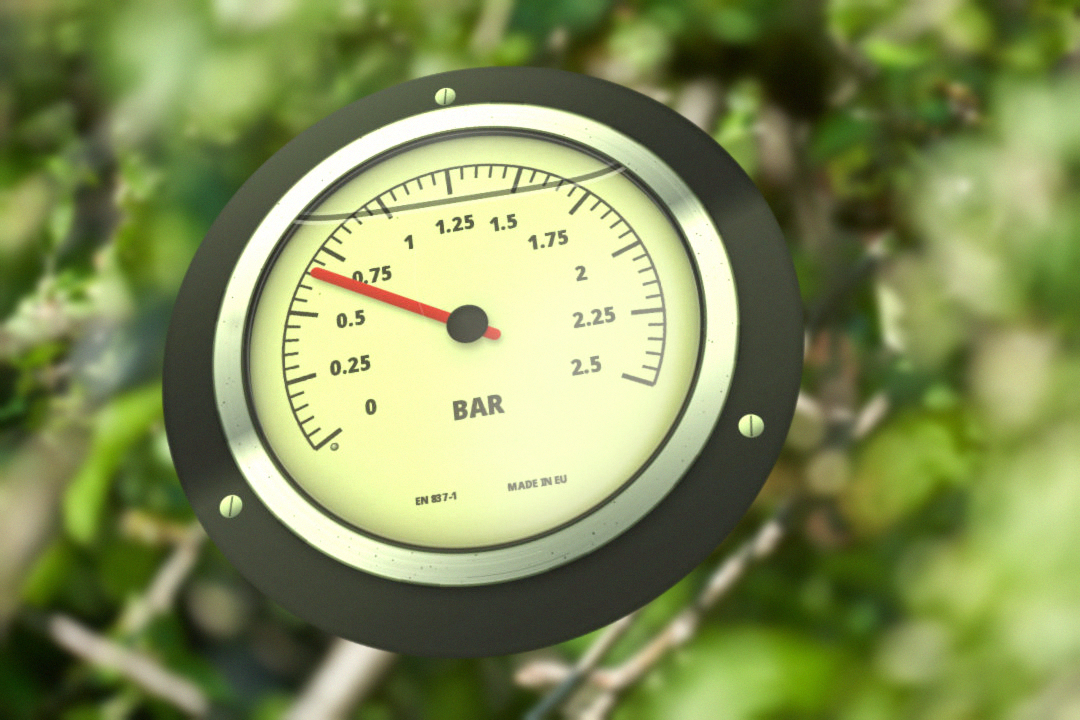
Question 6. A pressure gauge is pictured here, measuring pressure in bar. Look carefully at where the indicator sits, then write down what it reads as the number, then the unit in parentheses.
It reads 0.65 (bar)
